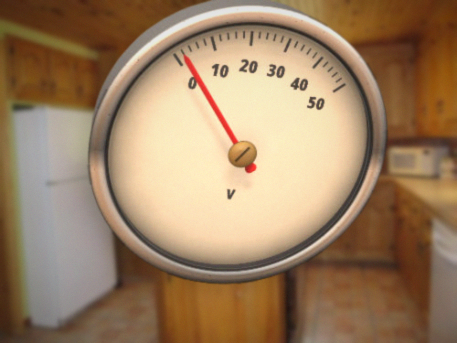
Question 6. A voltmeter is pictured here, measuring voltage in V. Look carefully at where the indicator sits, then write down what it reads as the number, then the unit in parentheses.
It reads 2 (V)
